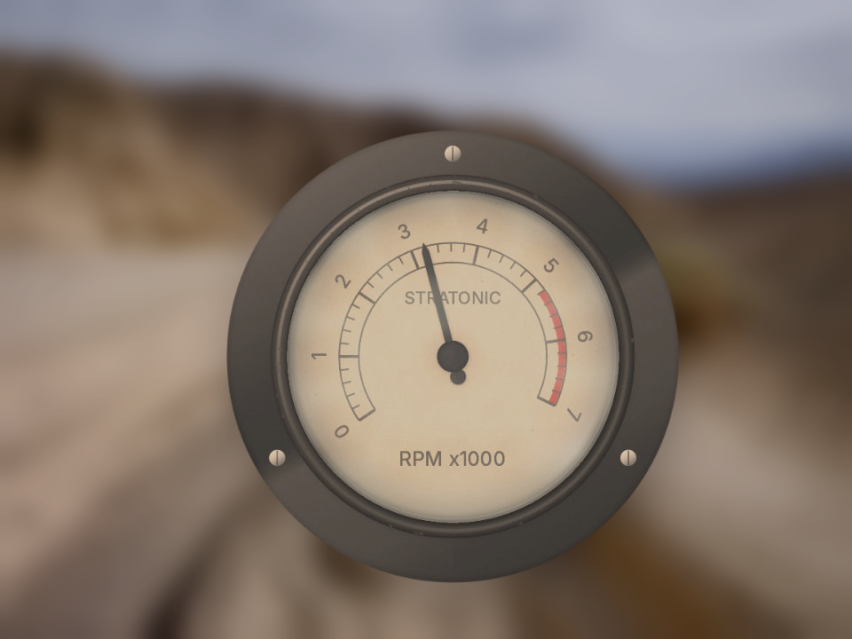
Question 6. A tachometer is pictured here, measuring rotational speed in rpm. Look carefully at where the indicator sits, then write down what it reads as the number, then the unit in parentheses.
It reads 3200 (rpm)
